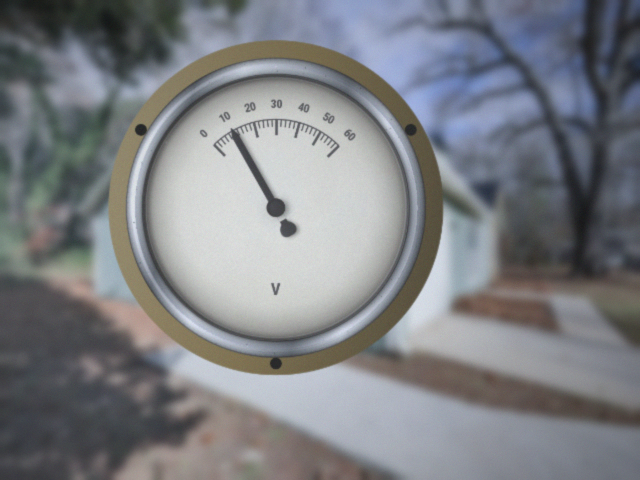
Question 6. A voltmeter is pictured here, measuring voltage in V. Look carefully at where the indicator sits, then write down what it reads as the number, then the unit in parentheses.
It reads 10 (V)
